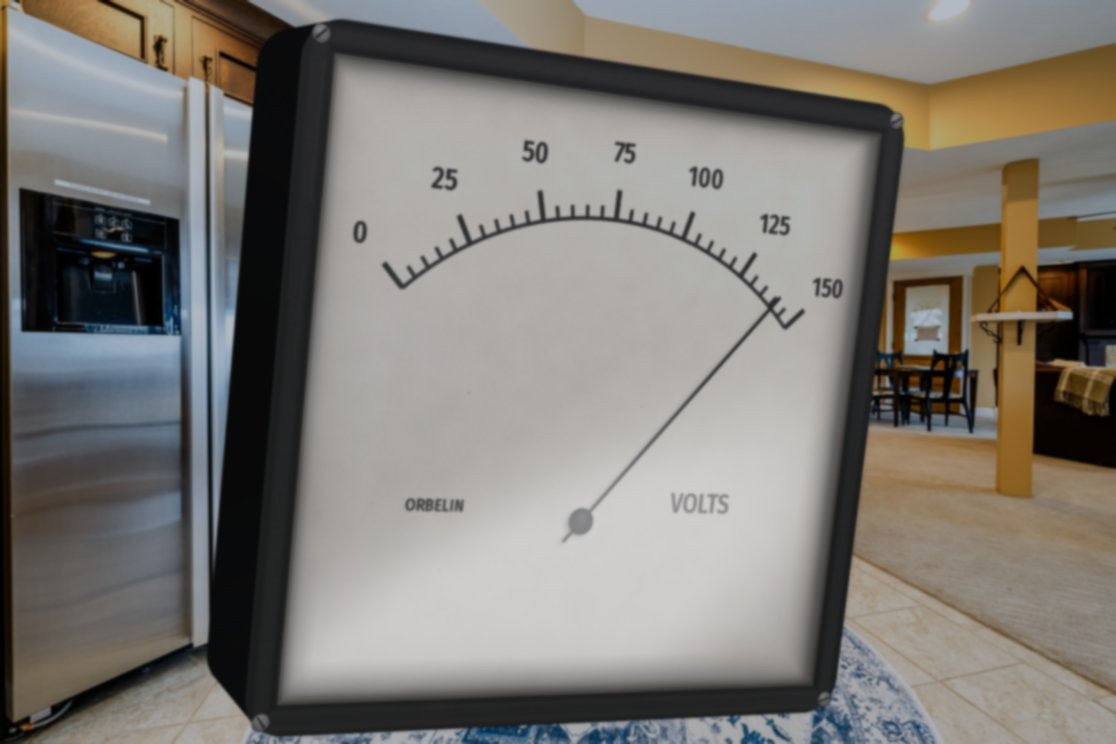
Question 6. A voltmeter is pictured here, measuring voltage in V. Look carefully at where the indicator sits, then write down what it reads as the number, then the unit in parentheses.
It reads 140 (V)
